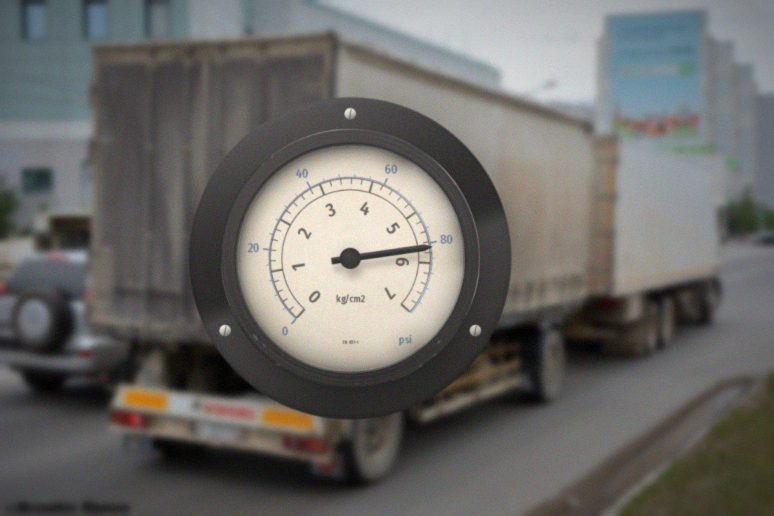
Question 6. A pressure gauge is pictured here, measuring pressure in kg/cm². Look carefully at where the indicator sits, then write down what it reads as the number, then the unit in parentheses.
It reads 5.7 (kg/cm²)
